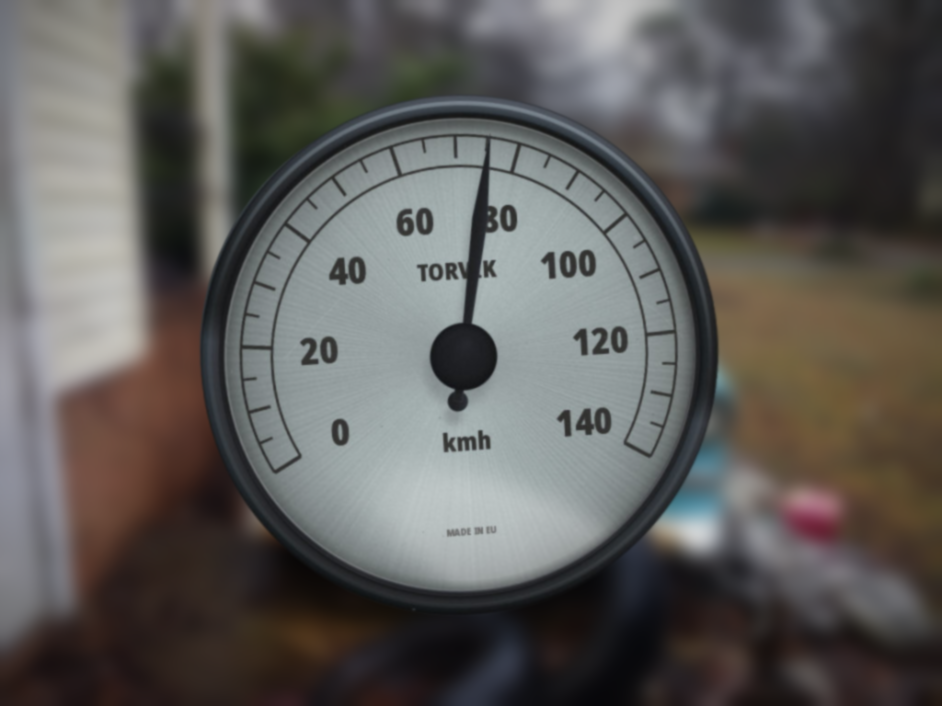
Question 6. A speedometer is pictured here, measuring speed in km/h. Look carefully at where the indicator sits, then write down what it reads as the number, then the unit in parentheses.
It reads 75 (km/h)
